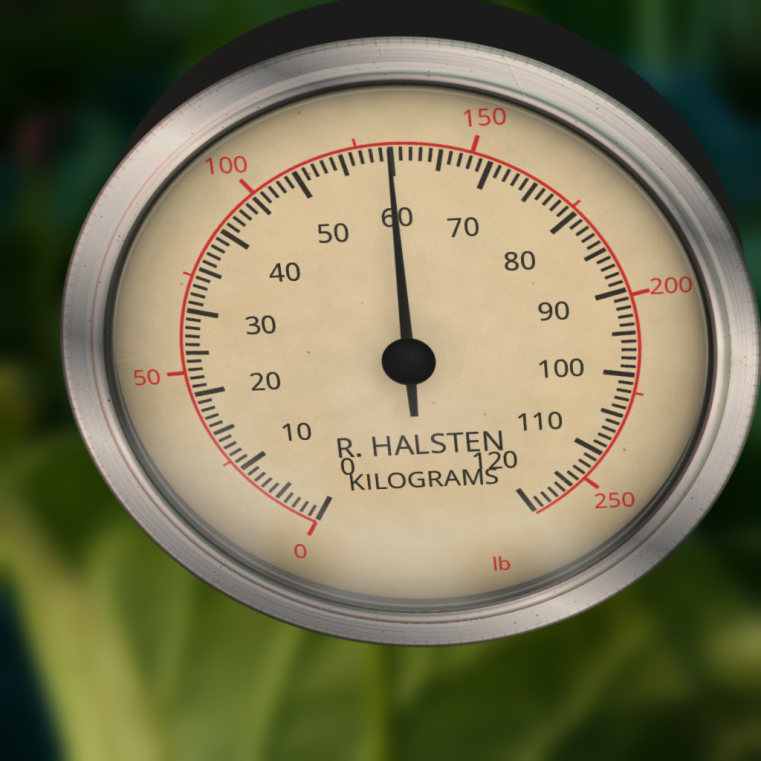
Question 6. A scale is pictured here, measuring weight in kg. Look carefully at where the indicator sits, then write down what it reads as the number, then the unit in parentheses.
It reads 60 (kg)
